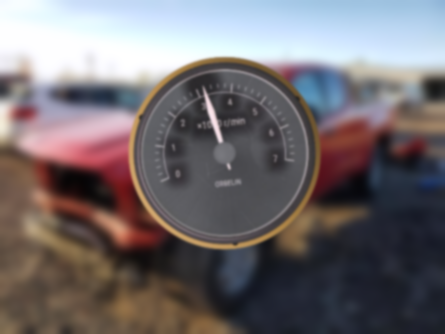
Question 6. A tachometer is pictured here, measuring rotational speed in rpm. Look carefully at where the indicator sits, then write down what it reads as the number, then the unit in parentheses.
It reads 3200 (rpm)
